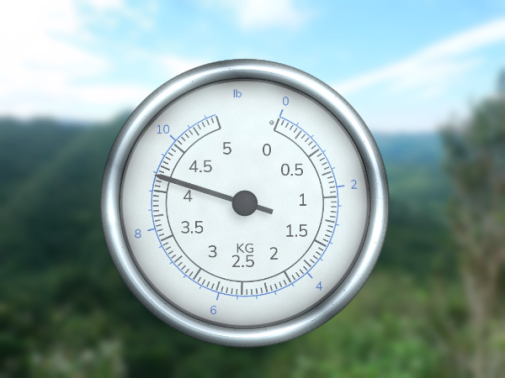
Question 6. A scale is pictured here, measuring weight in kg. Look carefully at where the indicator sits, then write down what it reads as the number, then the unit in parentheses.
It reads 4.15 (kg)
